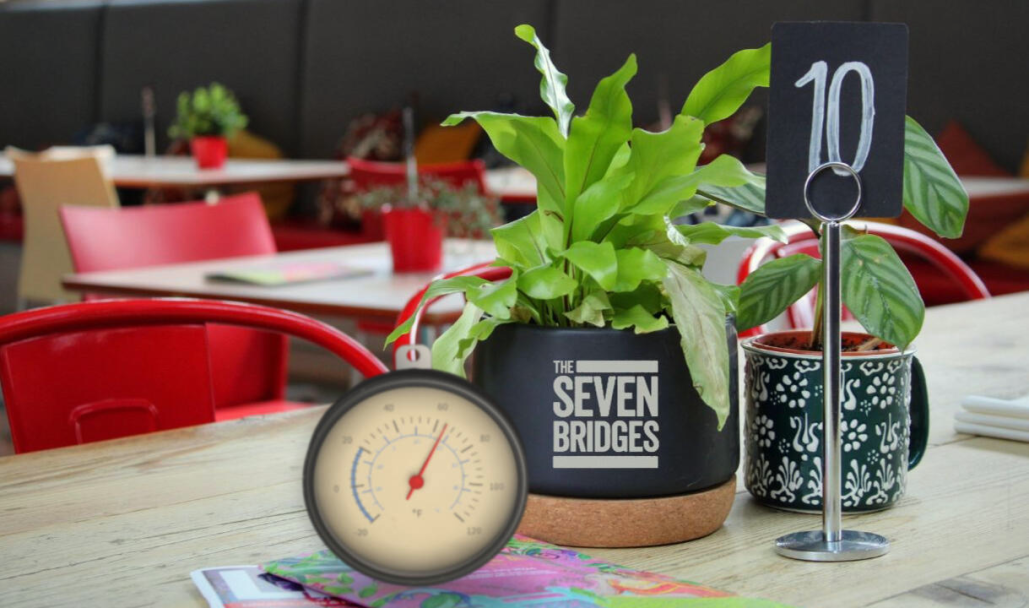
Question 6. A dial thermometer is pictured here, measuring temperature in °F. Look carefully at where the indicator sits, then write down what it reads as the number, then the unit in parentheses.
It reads 64 (°F)
